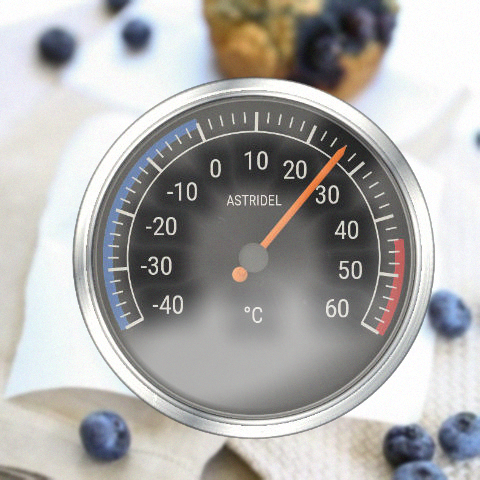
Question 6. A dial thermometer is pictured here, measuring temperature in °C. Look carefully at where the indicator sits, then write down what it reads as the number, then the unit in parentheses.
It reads 26 (°C)
